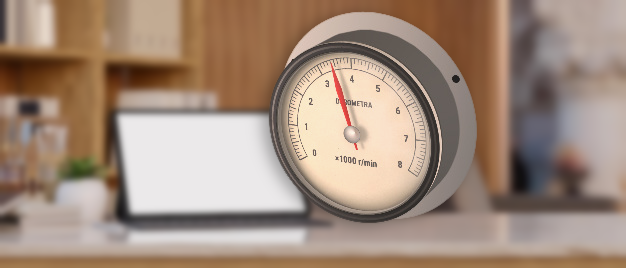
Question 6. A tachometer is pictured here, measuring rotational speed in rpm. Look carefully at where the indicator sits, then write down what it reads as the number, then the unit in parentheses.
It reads 3500 (rpm)
